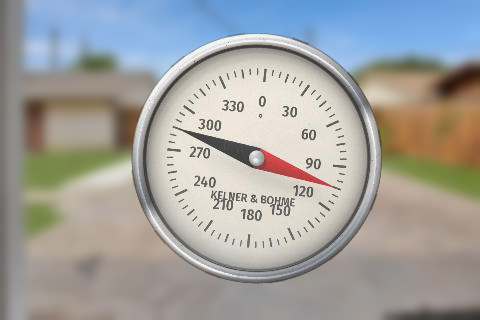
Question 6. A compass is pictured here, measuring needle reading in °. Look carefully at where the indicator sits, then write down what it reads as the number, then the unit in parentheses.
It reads 105 (°)
